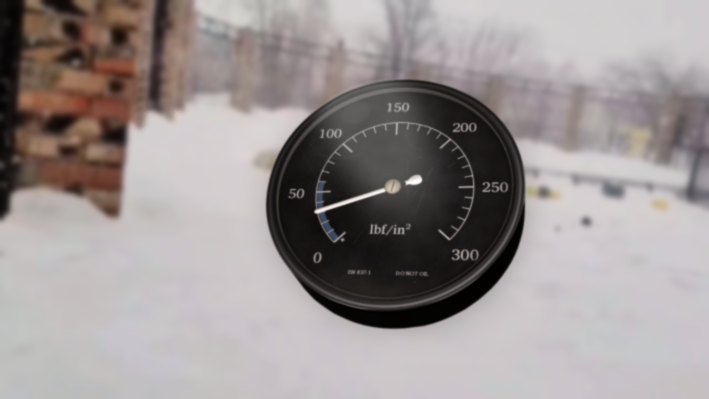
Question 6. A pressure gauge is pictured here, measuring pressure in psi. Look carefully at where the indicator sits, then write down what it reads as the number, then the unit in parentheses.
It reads 30 (psi)
